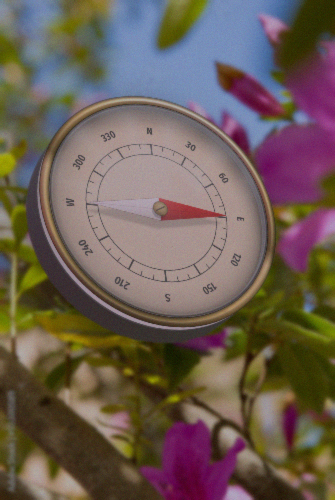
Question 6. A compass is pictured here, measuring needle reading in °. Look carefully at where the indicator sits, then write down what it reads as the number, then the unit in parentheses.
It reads 90 (°)
